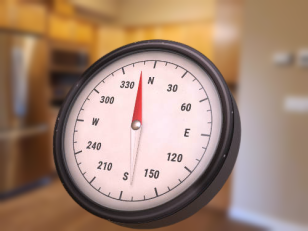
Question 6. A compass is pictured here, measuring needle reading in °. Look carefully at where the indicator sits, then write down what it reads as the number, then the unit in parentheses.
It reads 350 (°)
